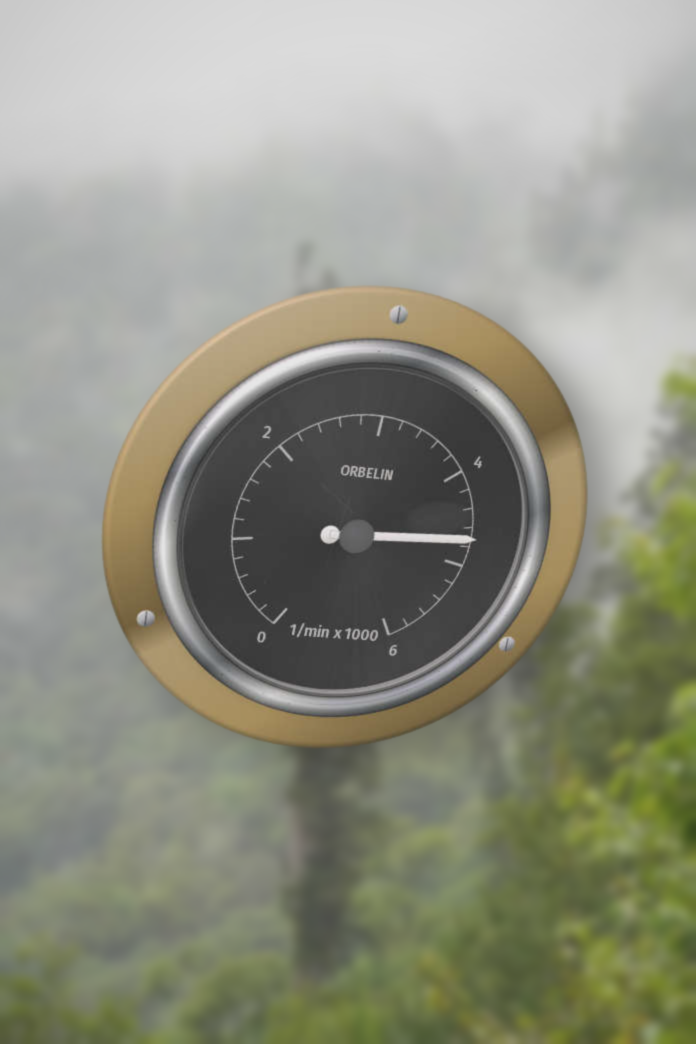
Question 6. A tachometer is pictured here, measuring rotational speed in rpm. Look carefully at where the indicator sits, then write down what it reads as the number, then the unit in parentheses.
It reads 4700 (rpm)
